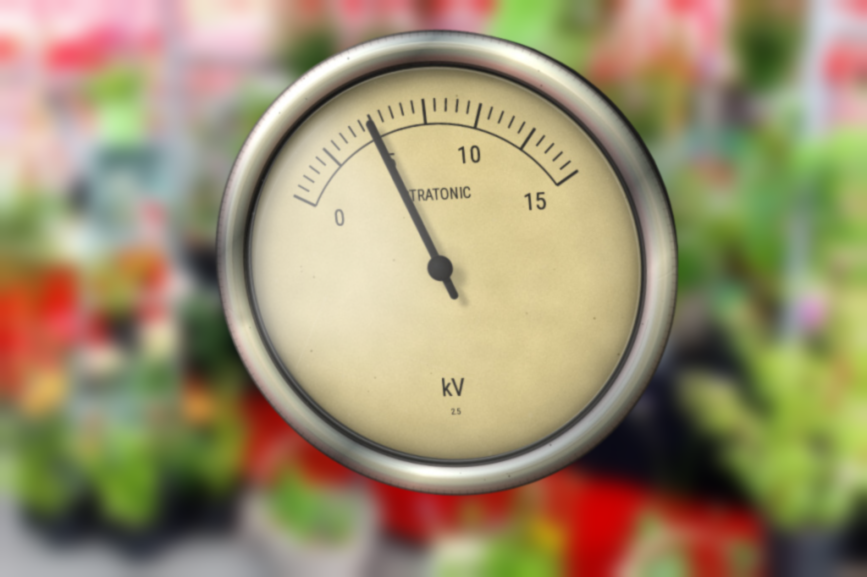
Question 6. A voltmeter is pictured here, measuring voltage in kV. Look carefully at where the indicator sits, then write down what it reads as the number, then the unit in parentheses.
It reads 5 (kV)
